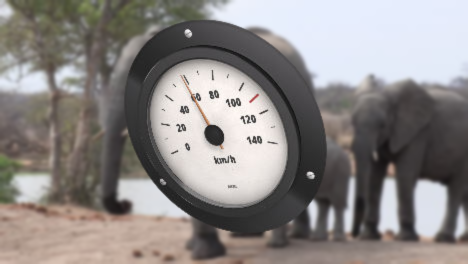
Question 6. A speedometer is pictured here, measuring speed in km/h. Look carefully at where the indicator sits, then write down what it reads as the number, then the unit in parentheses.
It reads 60 (km/h)
